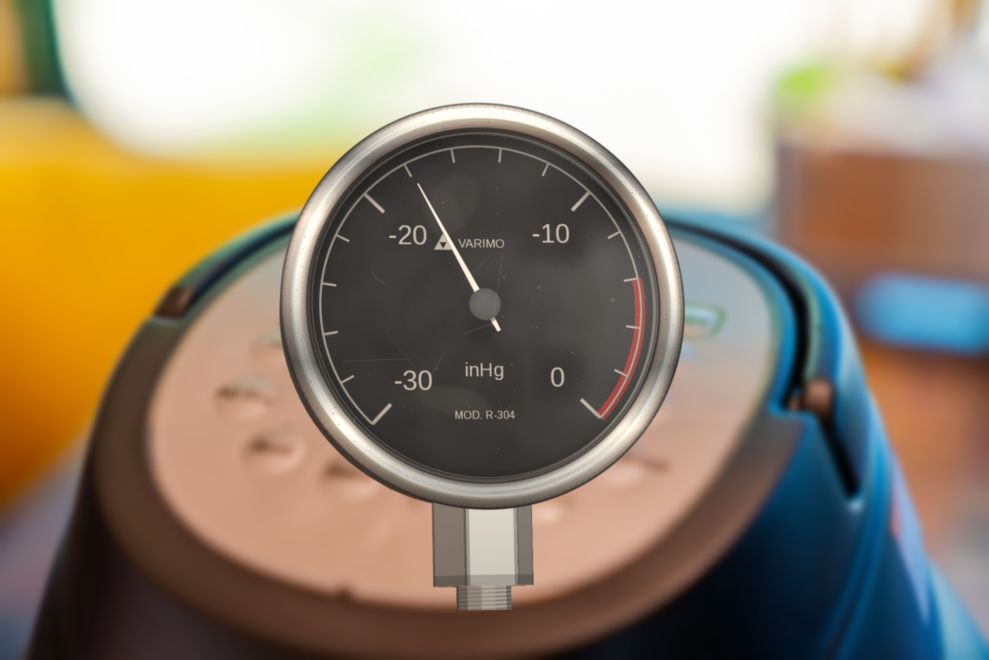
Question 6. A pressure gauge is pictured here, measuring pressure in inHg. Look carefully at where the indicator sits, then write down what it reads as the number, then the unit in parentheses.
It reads -18 (inHg)
